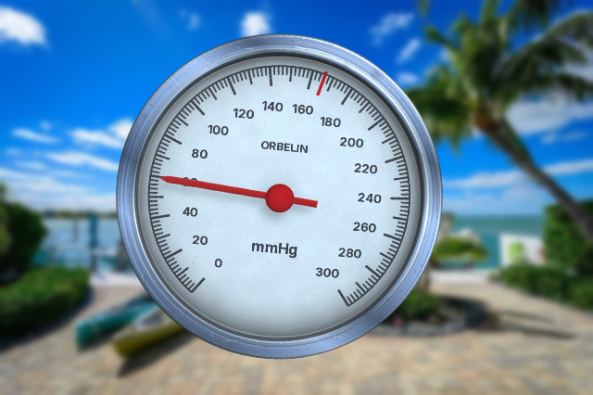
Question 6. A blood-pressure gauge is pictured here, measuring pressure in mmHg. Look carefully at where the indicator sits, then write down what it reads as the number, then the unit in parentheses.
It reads 60 (mmHg)
